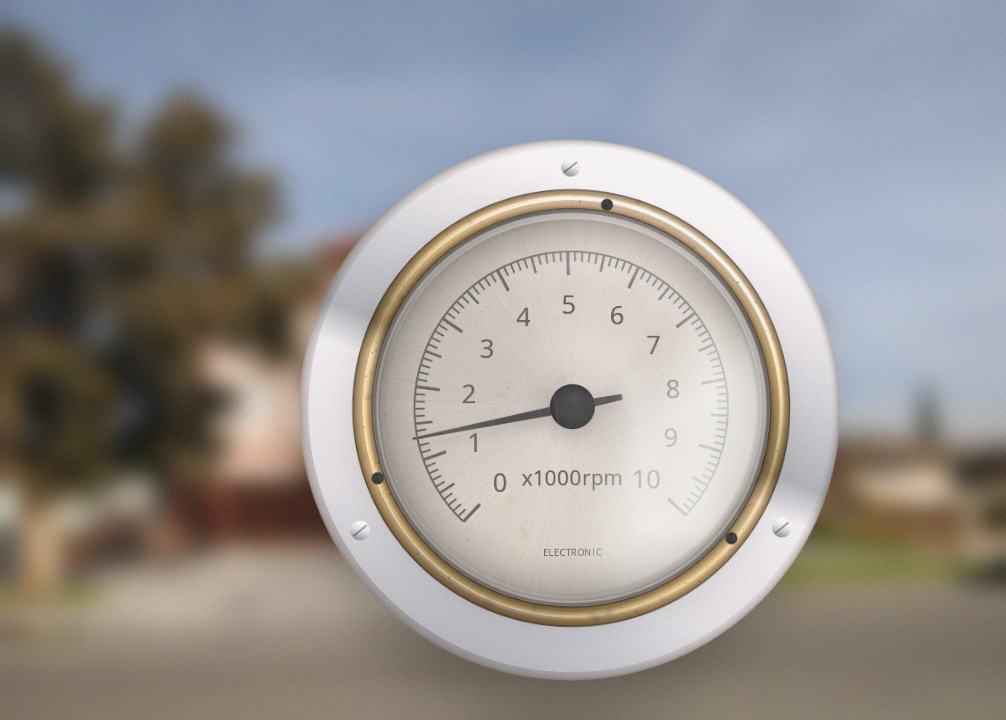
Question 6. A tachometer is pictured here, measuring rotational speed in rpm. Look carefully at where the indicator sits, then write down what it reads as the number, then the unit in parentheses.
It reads 1300 (rpm)
